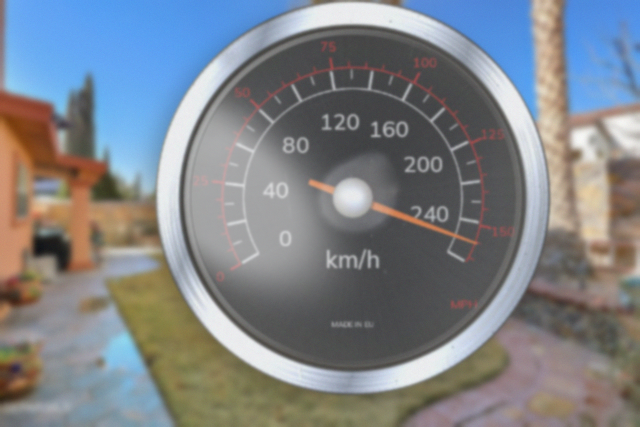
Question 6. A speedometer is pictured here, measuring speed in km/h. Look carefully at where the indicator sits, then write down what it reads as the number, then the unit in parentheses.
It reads 250 (km/h)
